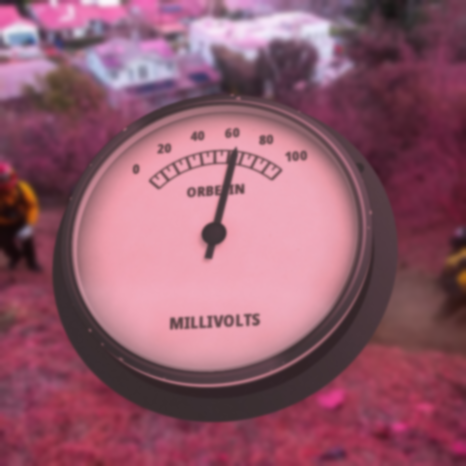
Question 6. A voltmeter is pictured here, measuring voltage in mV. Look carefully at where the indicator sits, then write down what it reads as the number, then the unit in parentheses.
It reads 65 (mV)
